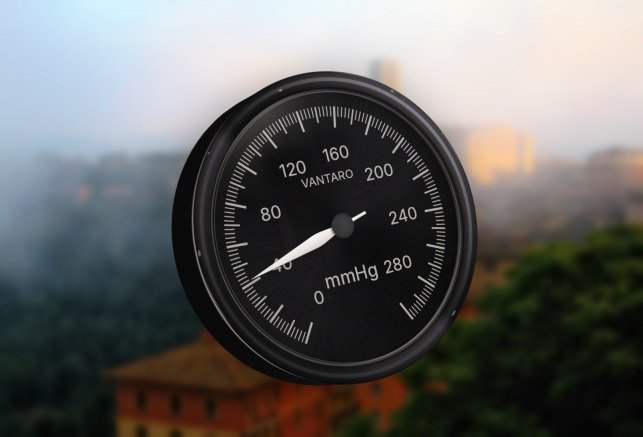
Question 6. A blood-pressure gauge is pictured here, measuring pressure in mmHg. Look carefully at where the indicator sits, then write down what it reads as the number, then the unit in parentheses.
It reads 42 (mmHg)
